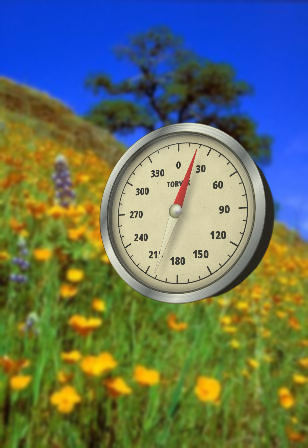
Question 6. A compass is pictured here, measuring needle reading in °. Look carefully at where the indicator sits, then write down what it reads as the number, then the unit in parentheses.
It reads 20 (°)
